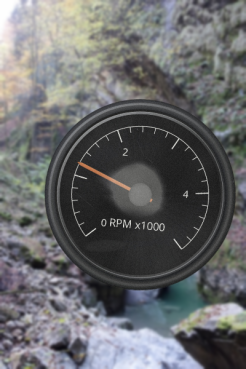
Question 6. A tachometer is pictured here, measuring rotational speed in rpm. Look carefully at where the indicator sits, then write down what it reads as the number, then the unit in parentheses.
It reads 1200 (rpm)
